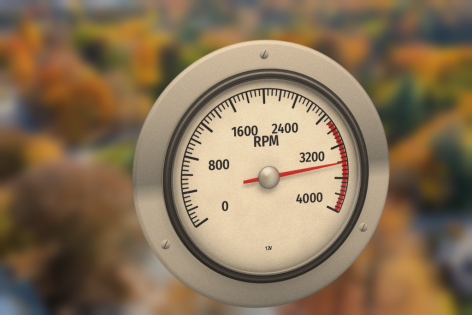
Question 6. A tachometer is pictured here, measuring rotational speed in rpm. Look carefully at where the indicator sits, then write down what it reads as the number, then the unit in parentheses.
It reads 3400 (rpm)
